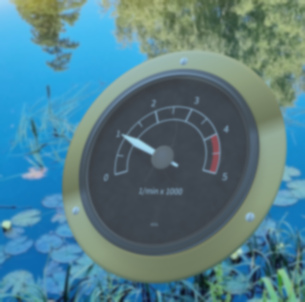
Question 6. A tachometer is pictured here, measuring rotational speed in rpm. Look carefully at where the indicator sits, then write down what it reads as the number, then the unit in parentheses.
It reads 1000 (rpm)
